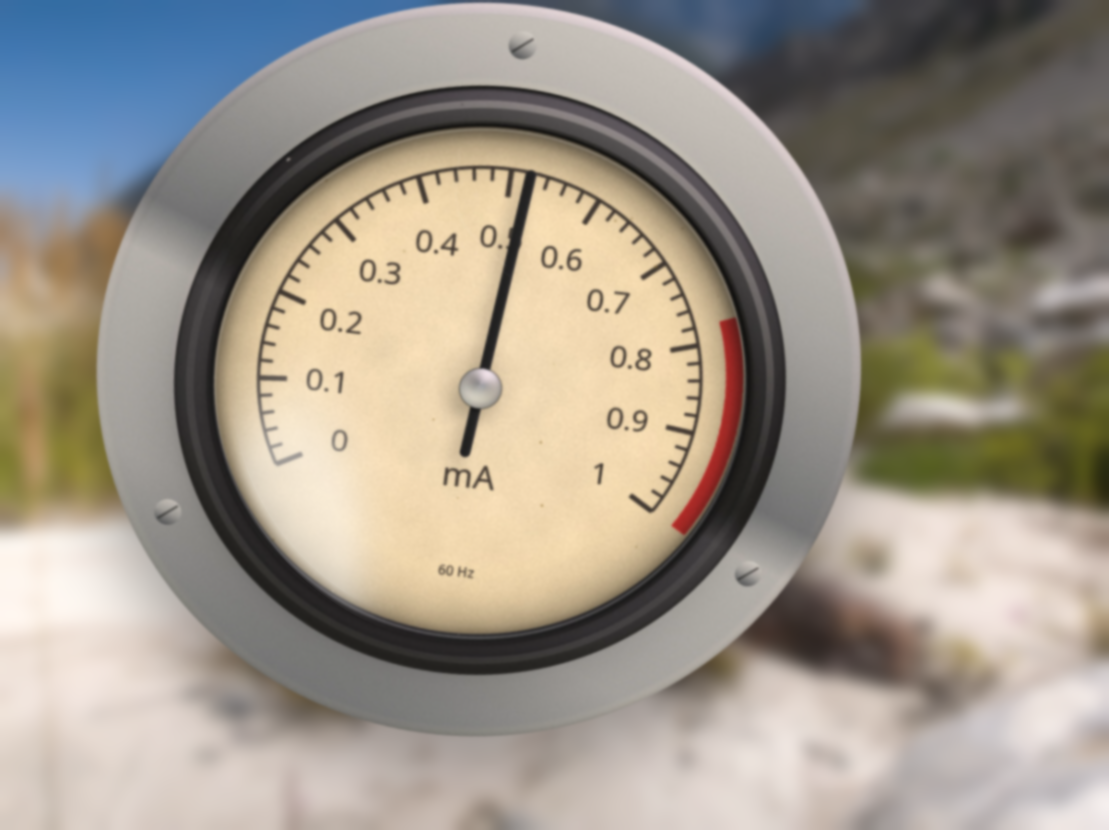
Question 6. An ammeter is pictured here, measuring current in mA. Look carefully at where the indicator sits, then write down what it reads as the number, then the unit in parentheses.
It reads 0.52 (mA)
